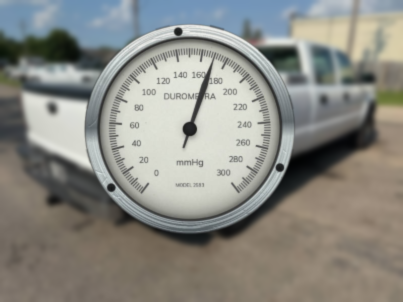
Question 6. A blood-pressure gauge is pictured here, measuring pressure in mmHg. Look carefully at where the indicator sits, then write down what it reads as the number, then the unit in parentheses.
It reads 170 (mmHg)
